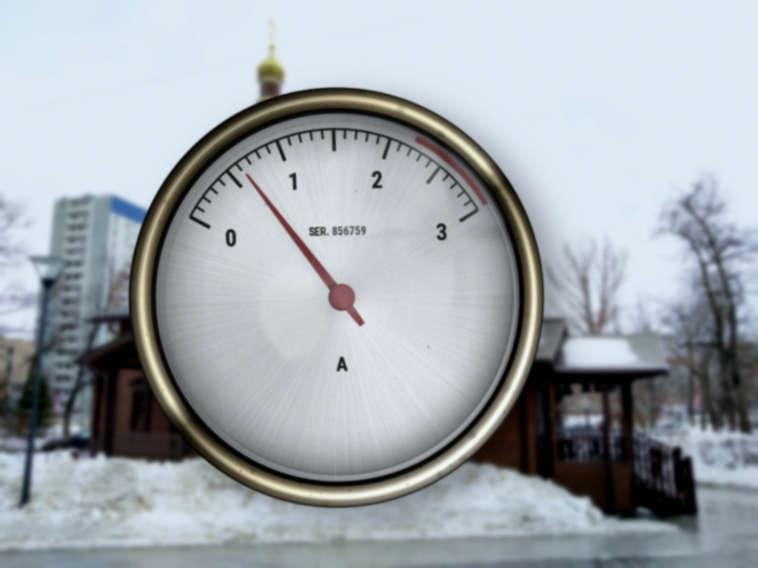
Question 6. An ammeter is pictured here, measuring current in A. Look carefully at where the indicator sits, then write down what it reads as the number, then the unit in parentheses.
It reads 0.6 (A)
